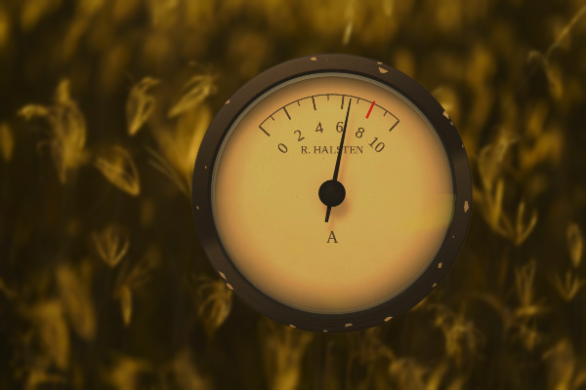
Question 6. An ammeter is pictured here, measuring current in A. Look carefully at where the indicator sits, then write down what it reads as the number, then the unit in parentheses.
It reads 6.5 (A)
